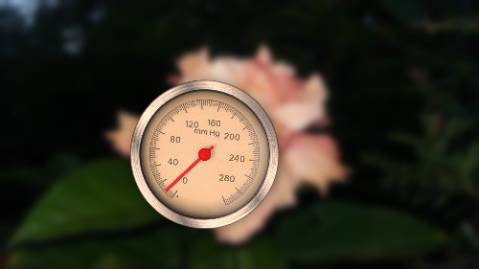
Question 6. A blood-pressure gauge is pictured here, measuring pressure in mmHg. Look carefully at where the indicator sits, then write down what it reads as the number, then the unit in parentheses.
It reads 10 (mmHg)
